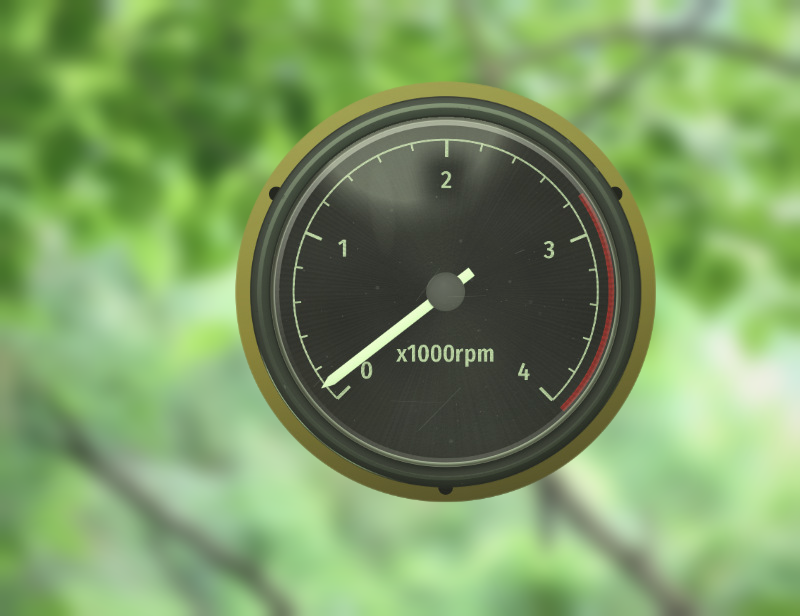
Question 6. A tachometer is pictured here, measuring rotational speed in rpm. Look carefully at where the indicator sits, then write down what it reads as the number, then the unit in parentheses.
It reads 100 (rpm)
